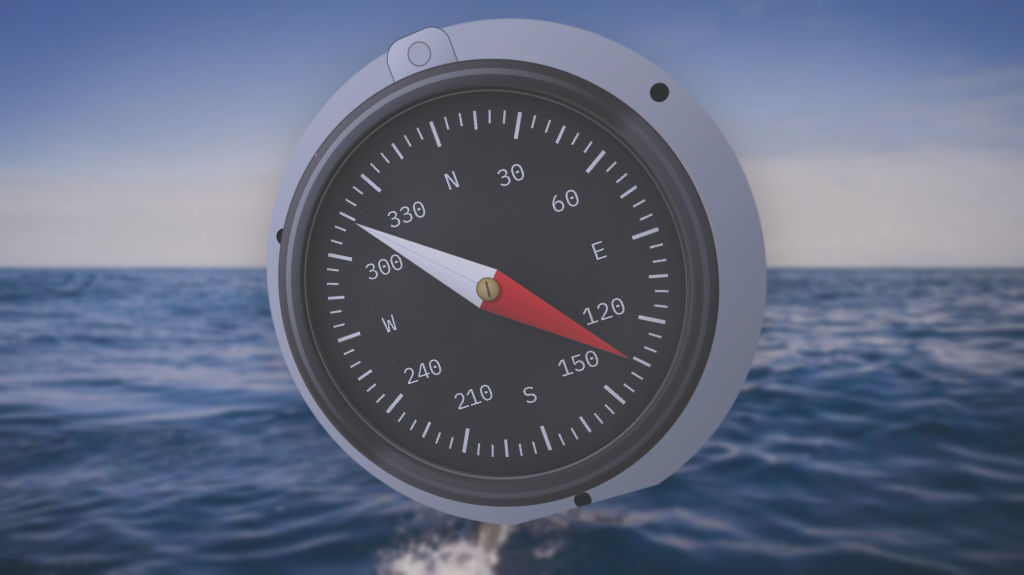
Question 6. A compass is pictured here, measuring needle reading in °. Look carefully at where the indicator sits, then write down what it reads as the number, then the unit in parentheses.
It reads 135 (°)
